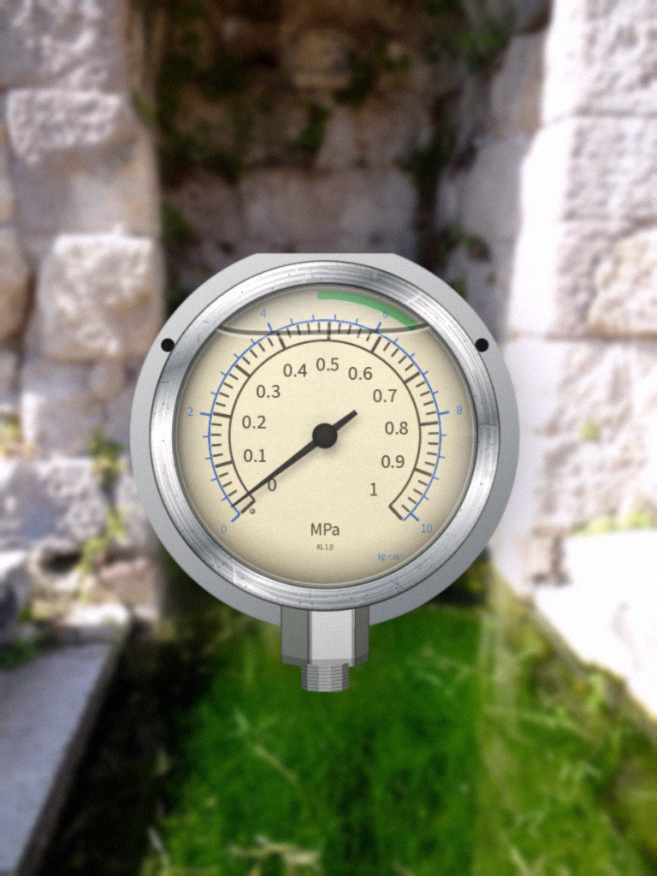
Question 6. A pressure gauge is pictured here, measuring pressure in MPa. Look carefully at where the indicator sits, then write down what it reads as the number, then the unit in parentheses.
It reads 0.02 (MPa)
